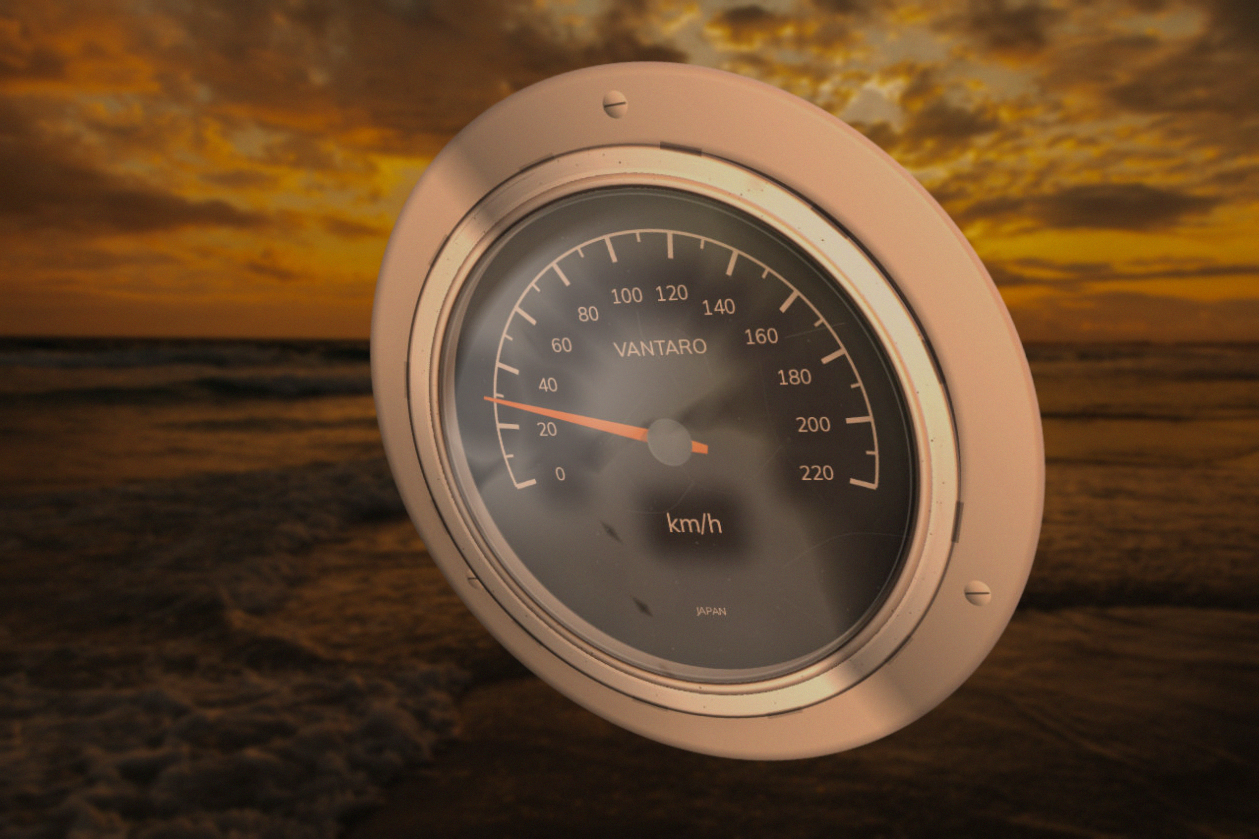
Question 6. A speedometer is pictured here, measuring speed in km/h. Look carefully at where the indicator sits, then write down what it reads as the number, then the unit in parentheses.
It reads 30 (km/h)
